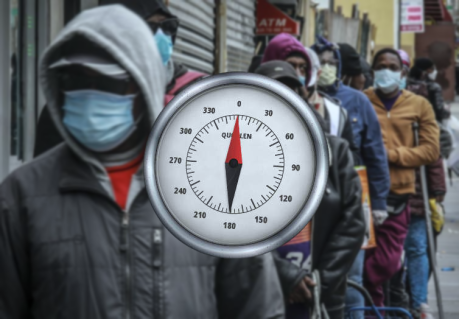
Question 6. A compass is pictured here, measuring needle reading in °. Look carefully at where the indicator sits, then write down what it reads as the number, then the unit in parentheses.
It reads 0 (°)
